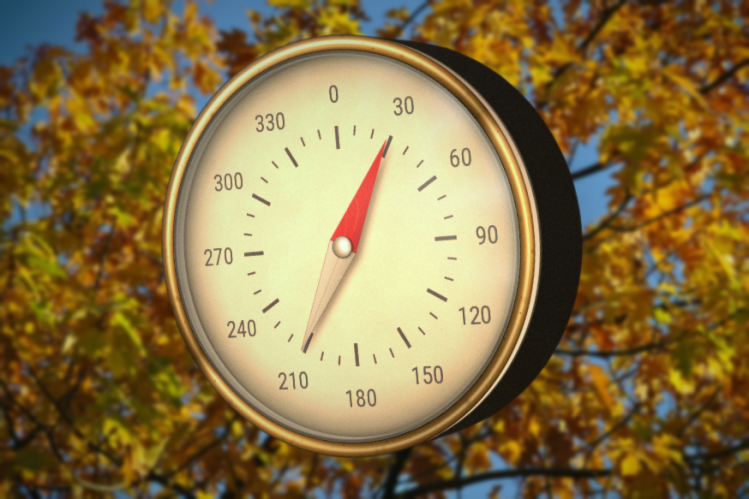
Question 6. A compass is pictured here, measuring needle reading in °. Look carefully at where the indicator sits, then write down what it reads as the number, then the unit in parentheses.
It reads 30 (°)
